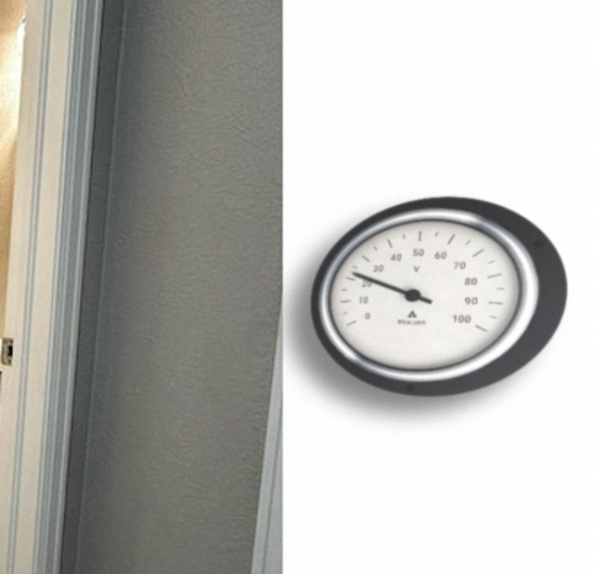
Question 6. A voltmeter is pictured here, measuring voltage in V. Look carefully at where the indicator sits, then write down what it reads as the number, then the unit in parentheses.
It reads 22.5 (V)
